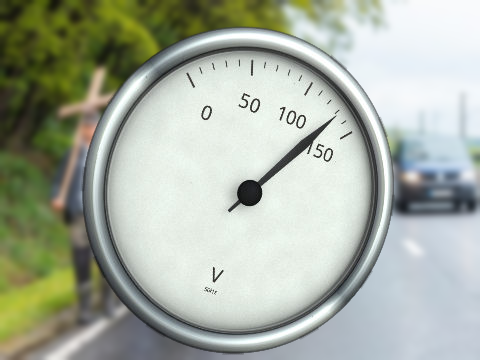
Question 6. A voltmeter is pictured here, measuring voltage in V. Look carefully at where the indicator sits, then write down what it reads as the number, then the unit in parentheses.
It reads 130 (V)
